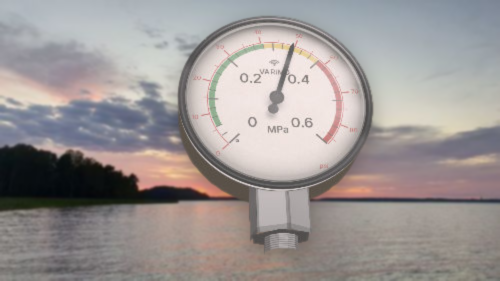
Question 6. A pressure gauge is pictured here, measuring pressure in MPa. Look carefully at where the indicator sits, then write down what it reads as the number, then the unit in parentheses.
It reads 0.34 (MPa)
